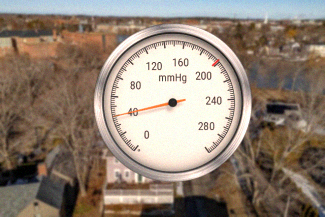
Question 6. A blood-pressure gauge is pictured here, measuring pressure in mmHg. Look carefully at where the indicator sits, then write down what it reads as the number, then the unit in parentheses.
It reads 40 (mmHg)
